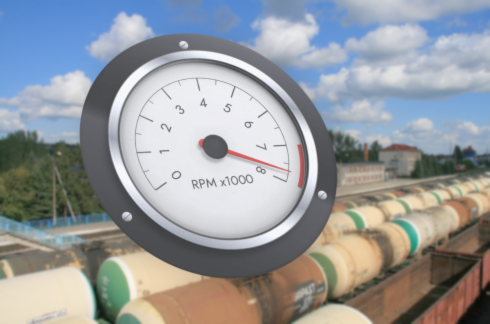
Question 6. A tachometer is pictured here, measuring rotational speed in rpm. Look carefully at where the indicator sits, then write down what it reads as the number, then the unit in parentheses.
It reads 7750 (rpm)
